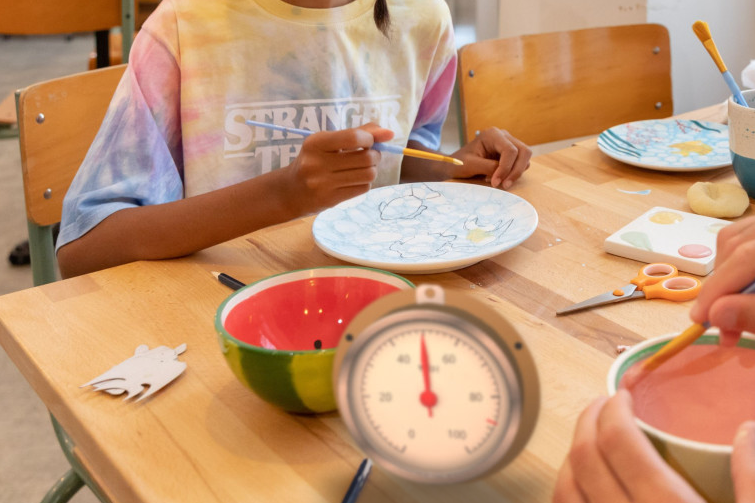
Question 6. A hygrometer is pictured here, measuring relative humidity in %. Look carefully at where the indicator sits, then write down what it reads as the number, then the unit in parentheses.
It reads 50 (%)
